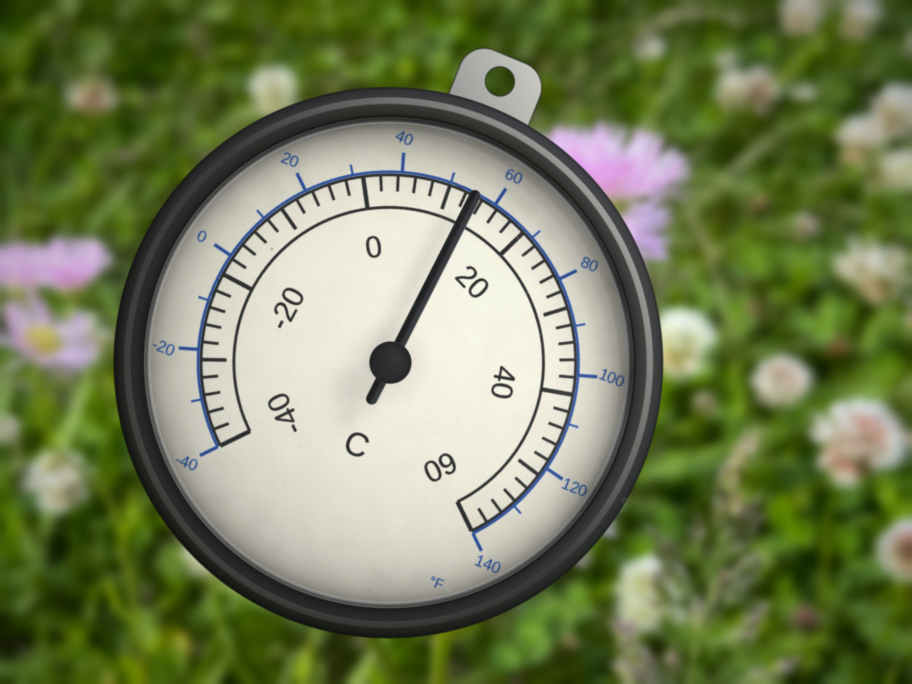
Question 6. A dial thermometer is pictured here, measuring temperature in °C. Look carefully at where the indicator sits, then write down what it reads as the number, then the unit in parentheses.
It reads 13 (°C)
